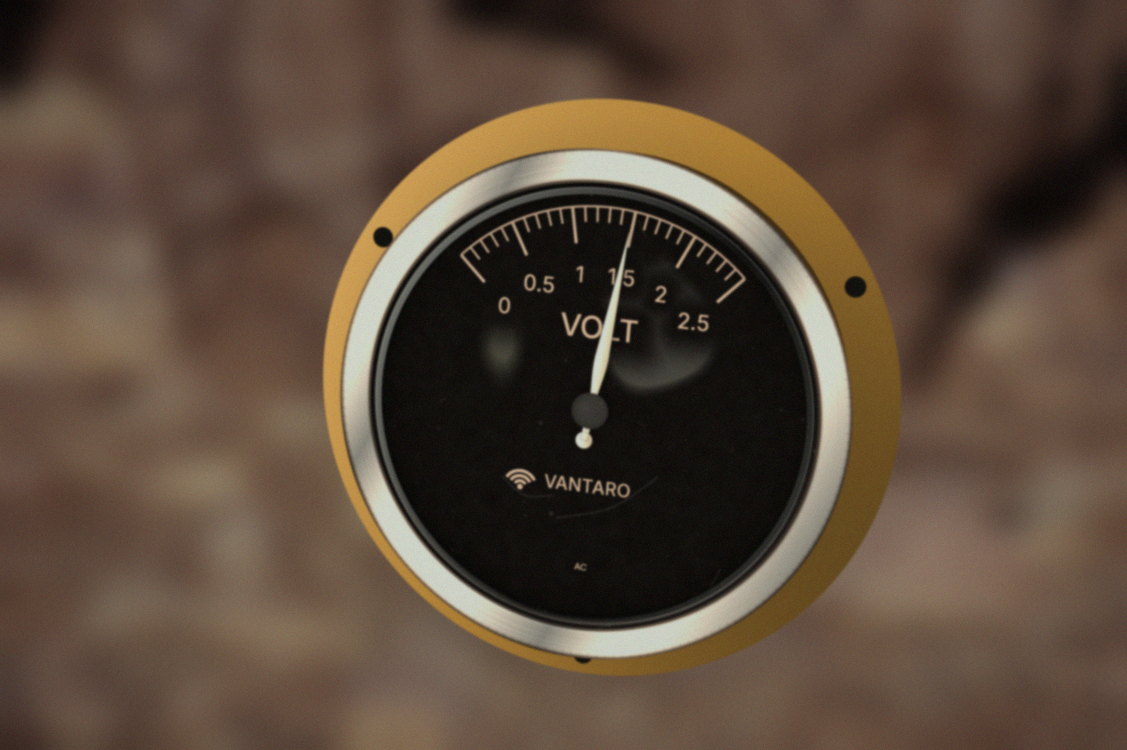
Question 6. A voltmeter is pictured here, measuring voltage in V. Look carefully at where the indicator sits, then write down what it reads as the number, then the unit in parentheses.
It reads 1.5 (V)
